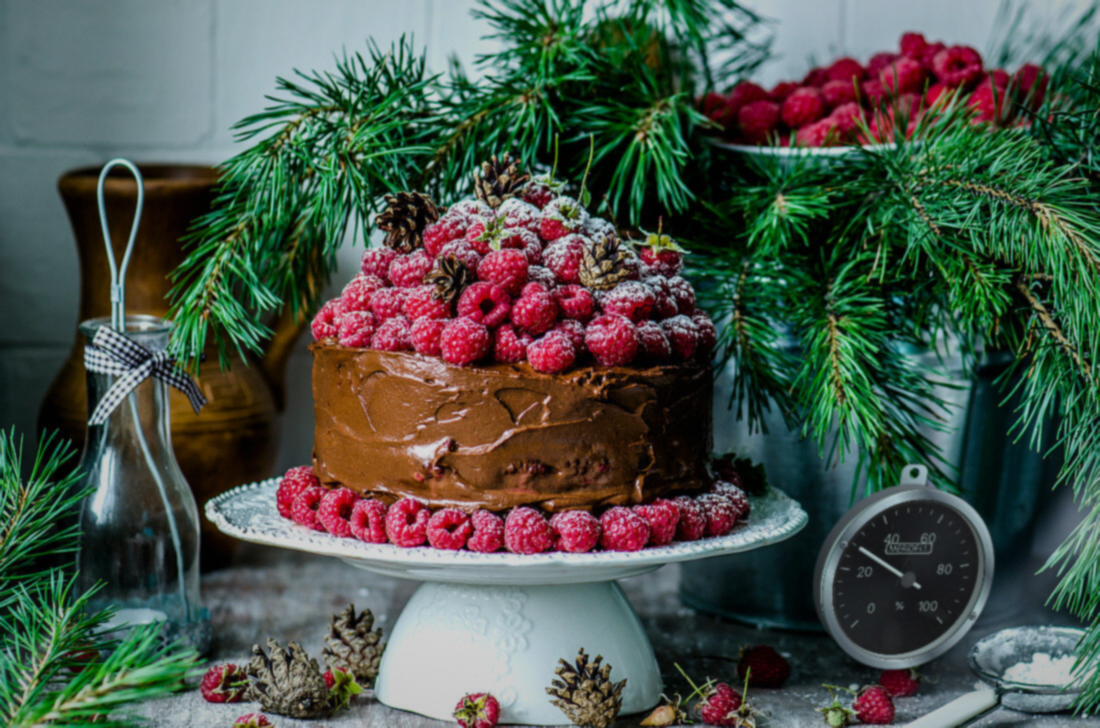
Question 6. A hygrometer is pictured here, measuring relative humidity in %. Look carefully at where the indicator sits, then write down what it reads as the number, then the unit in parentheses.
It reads 28 (%)
